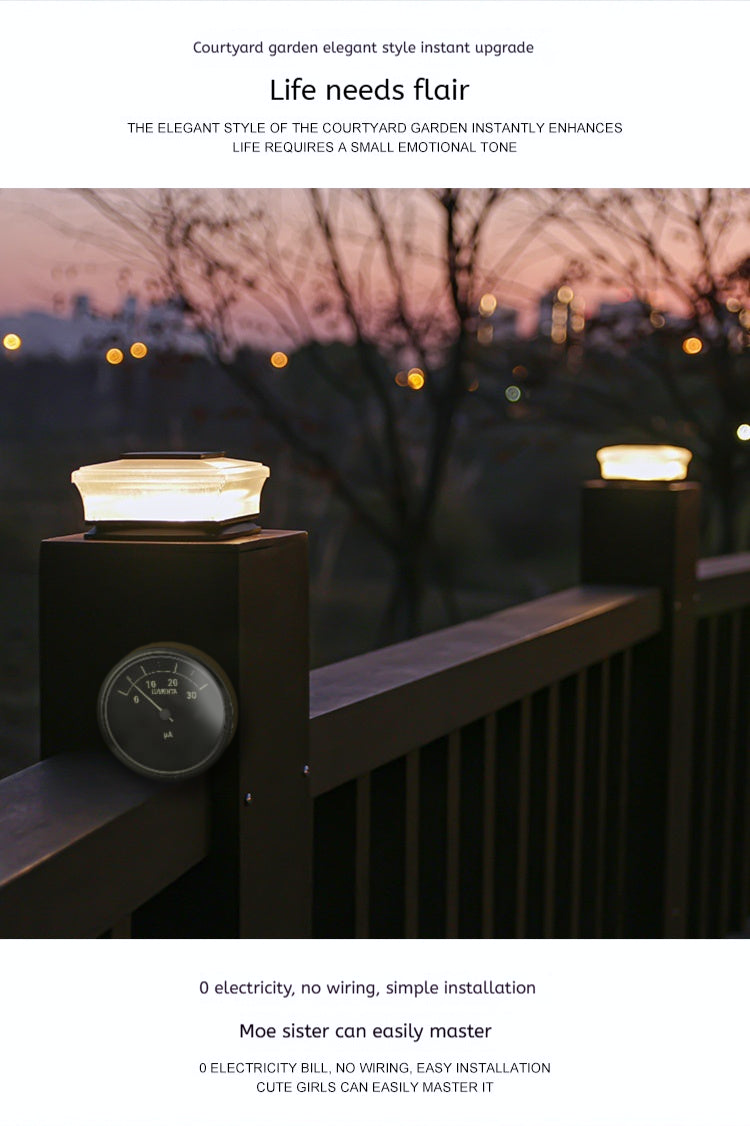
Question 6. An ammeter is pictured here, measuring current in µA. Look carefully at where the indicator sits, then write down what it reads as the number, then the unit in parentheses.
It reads 5 (µA)
